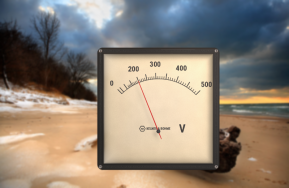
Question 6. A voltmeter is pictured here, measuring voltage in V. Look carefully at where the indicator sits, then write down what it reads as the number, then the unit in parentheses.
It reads 200 (V)
